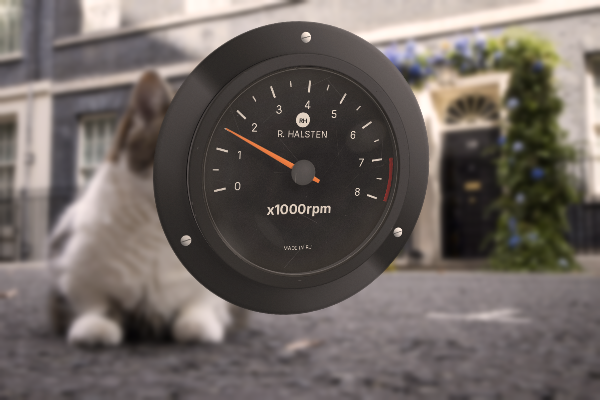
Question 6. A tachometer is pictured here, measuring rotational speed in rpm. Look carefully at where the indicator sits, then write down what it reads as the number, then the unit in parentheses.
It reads 1500 (rpm)
